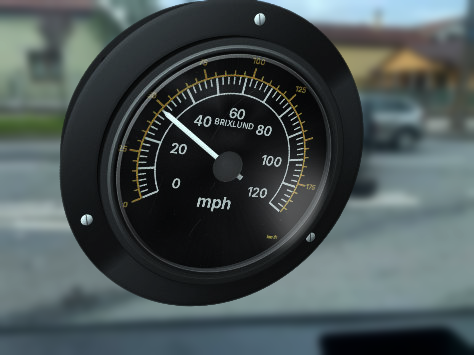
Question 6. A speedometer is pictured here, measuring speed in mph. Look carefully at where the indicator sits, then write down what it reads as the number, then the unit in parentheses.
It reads 30 (mph)
